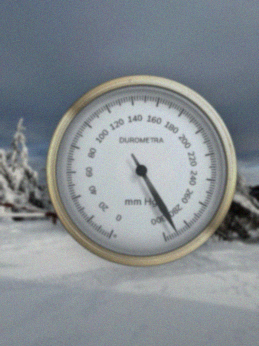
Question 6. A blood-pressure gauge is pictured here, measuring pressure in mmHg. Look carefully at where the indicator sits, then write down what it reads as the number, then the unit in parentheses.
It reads 290 (mmHg)
